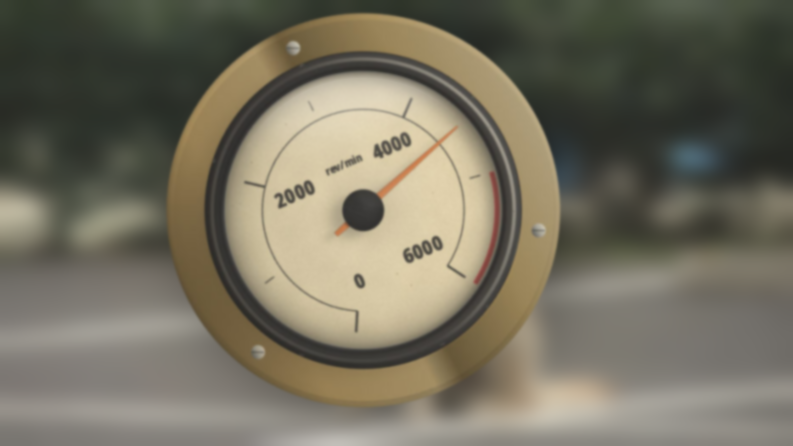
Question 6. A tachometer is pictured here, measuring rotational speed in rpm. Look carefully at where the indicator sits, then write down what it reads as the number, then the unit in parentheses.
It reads 4500 (rpm)
